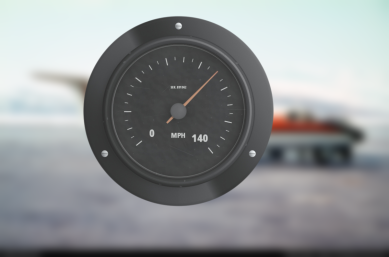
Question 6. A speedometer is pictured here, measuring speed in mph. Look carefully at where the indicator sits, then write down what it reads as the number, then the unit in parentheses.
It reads 90 (mph)
